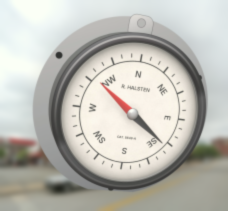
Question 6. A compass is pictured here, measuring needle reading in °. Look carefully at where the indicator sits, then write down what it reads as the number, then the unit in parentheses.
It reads 305 (°)
